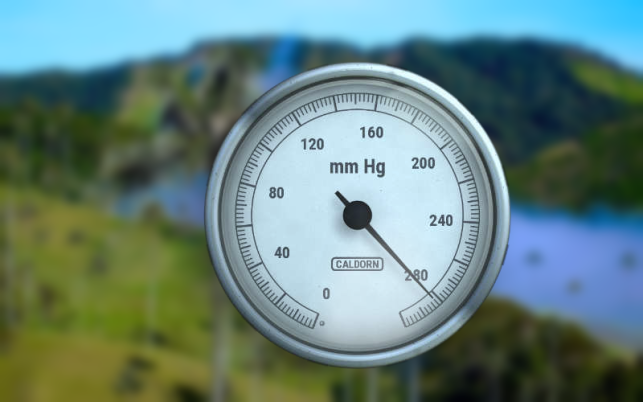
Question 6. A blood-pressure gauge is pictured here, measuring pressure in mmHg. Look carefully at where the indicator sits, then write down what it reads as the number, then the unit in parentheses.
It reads 282 (mmHg)
